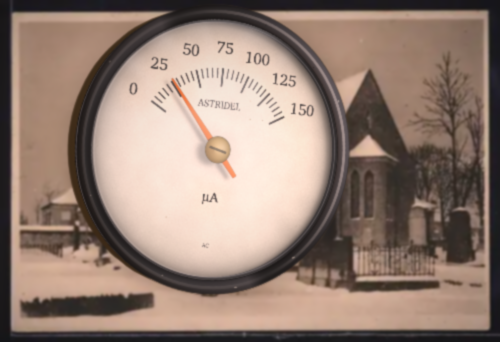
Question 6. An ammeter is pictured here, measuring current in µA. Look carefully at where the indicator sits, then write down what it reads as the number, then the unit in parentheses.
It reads 25 (µA)
